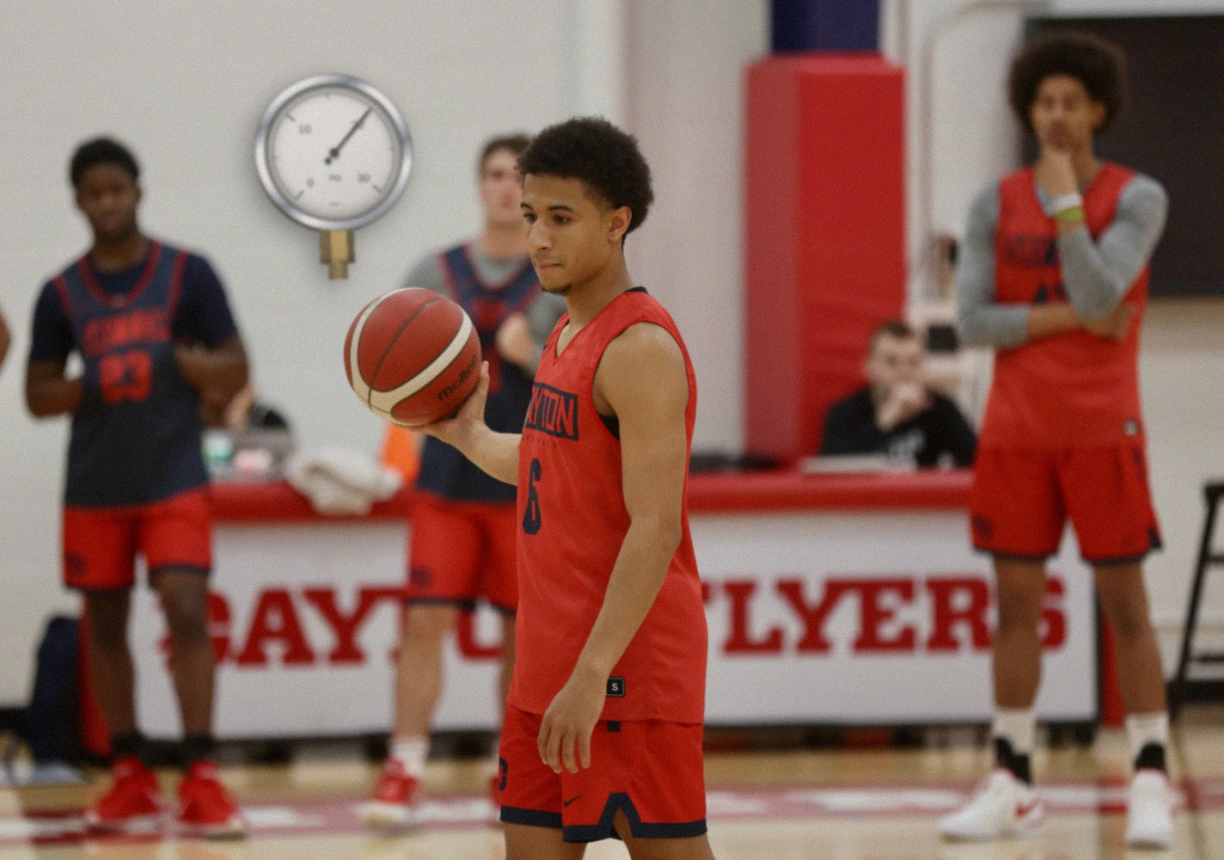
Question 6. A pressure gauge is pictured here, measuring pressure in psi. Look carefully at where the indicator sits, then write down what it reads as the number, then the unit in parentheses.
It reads 20 (psi)
